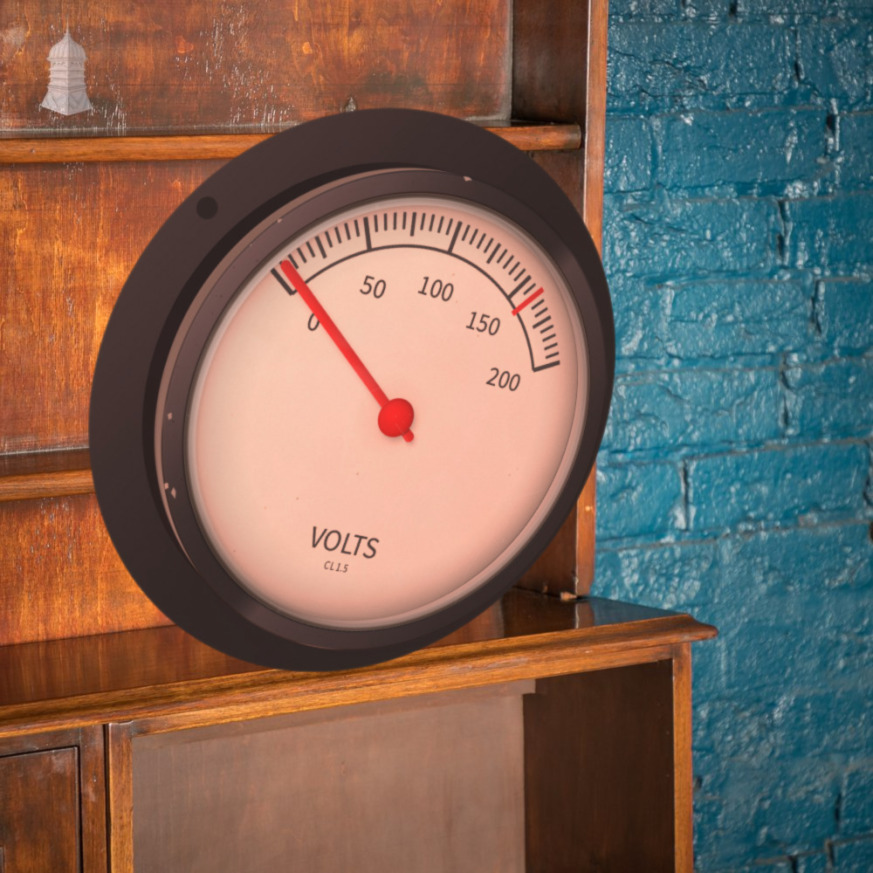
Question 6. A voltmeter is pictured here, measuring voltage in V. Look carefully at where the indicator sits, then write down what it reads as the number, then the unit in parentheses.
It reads 5 (V)
